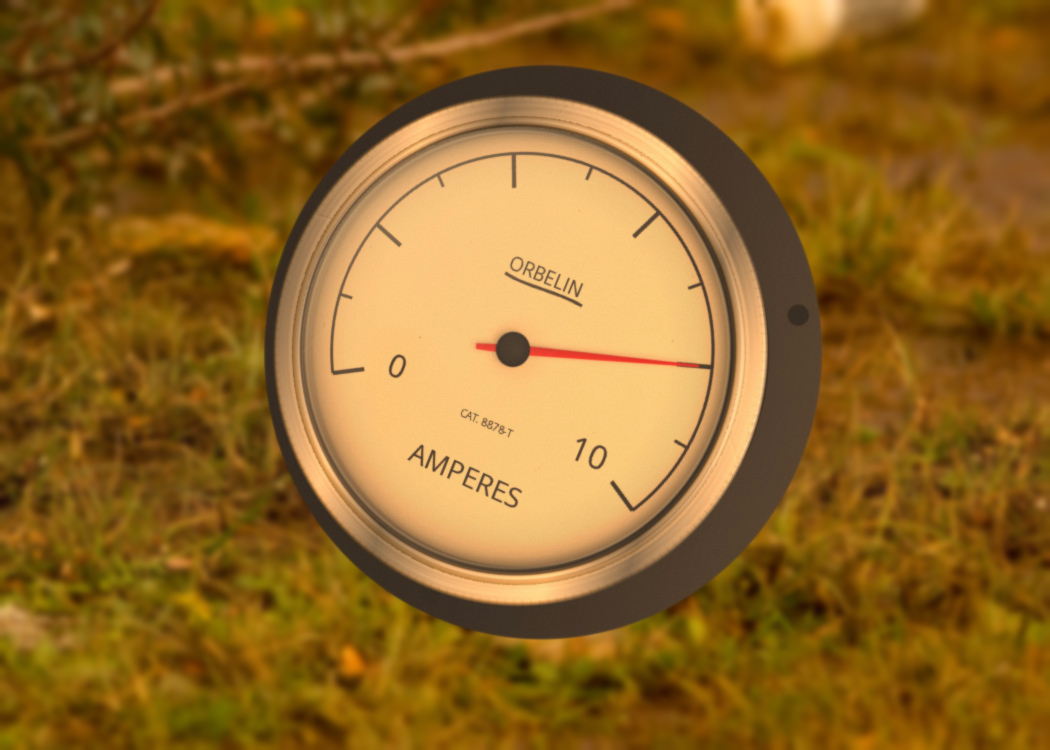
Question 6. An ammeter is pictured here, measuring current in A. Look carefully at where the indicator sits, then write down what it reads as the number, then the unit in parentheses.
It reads 8 (A)
